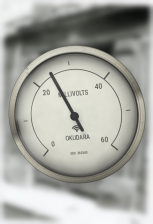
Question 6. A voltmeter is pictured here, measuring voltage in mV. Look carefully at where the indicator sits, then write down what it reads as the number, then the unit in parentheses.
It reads 25 (mV)
